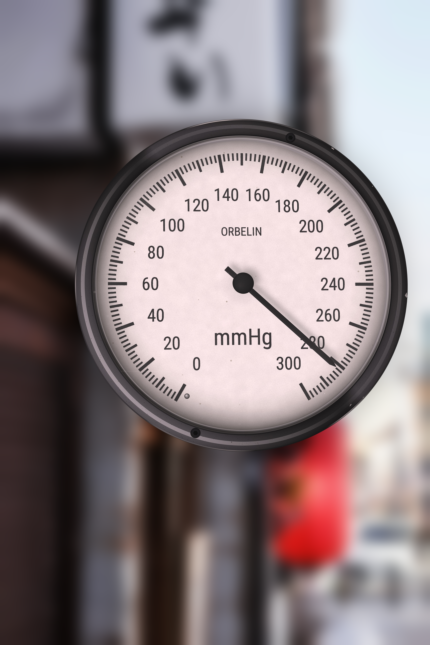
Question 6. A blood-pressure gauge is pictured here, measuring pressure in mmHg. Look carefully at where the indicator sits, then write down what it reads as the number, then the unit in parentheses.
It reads 282 (mmHg)
